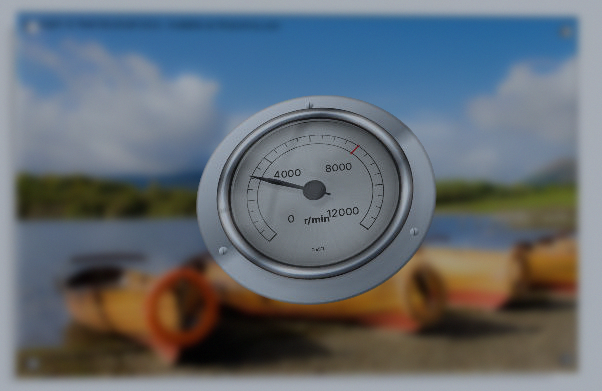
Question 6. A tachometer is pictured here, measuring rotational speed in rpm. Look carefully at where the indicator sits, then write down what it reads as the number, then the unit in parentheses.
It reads 3000 (rpm)
